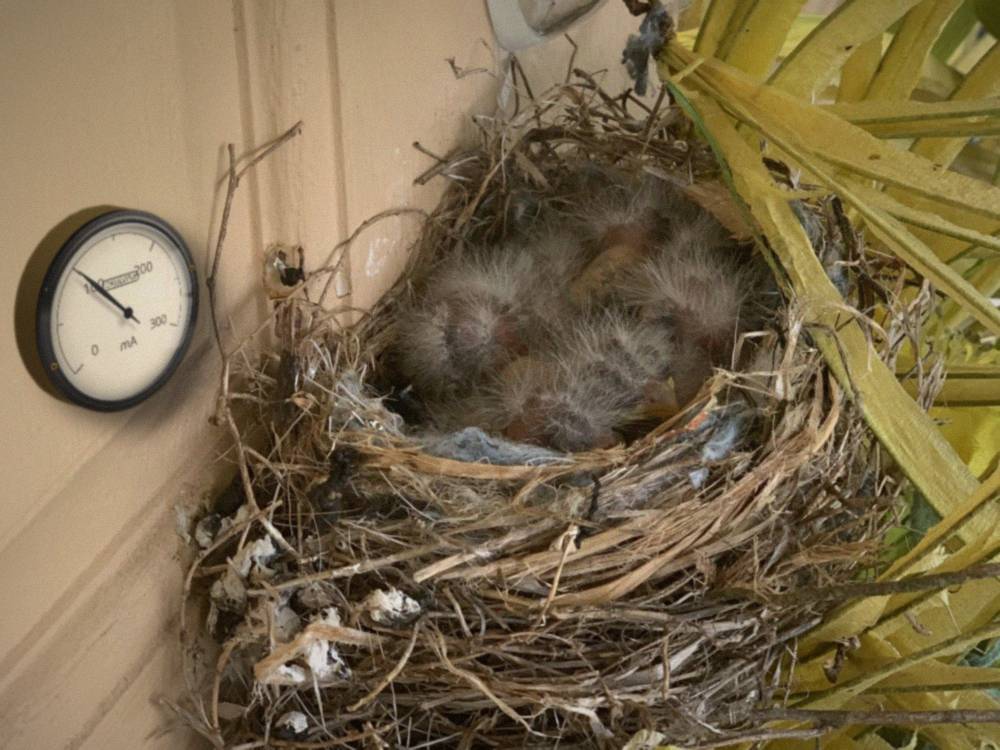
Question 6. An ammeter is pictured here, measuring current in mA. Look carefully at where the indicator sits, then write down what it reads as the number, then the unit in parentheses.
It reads 100 (mA)
